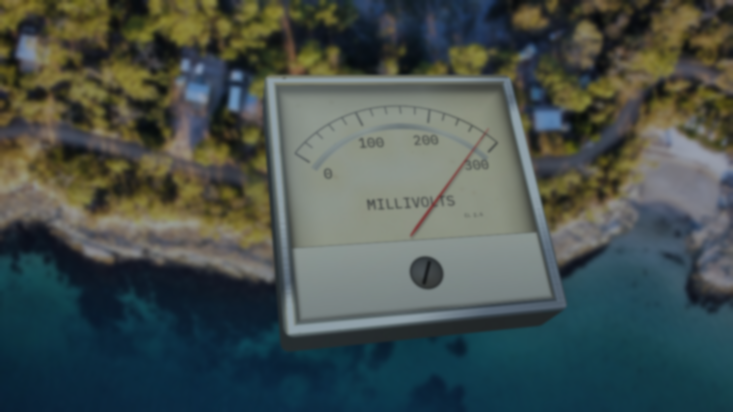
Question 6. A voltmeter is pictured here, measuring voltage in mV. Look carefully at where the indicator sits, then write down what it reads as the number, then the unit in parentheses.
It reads 280 (mV)
